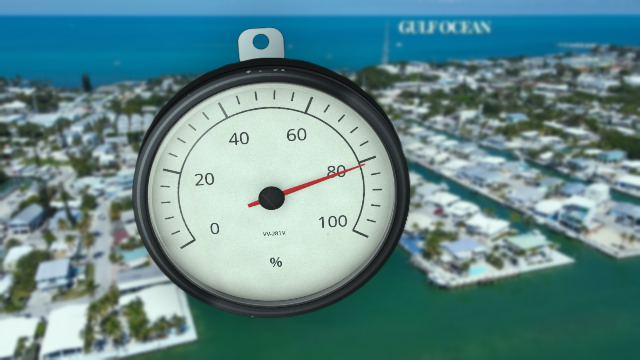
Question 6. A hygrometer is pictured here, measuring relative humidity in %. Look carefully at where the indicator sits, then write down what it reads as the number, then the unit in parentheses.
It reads 80 (%)
